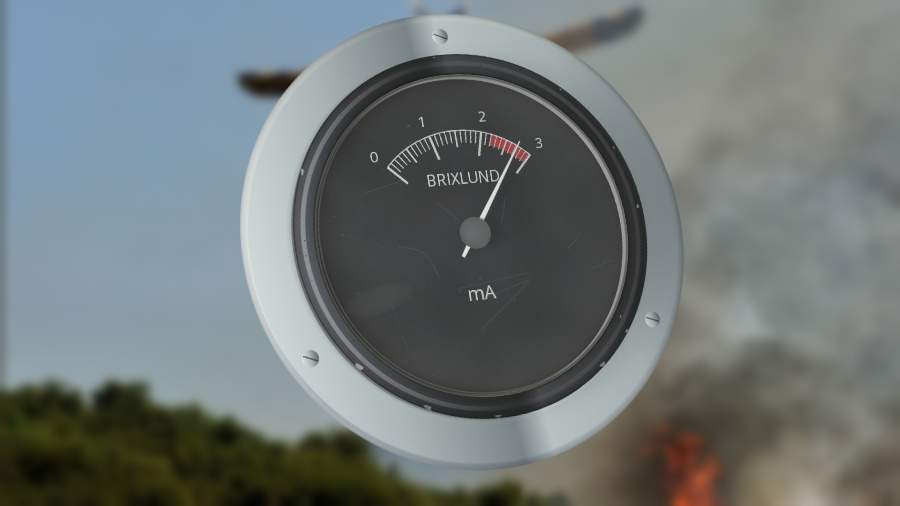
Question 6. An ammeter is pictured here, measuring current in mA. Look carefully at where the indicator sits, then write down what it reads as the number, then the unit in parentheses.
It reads 2.7 (mA)
